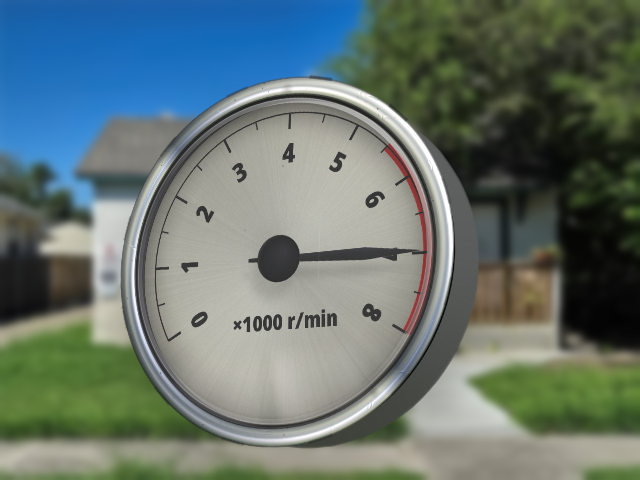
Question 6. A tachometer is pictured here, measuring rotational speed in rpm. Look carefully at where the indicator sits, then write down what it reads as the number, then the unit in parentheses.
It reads 7000 (rpm)
